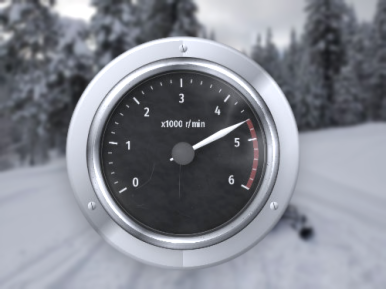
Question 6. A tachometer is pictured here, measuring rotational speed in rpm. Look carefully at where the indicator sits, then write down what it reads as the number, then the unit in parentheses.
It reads 4600 (rpm)
